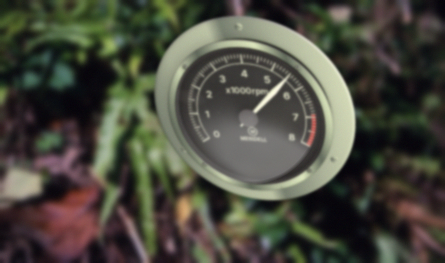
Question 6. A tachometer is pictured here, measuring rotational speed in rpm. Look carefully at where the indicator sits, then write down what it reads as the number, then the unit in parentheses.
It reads 5500 (rpm)
